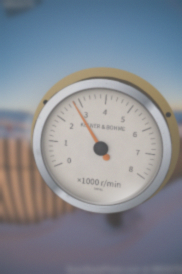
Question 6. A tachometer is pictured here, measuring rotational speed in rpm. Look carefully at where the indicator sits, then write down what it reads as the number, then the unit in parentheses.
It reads 2800 (rpm)
